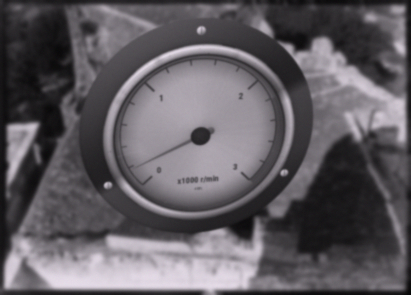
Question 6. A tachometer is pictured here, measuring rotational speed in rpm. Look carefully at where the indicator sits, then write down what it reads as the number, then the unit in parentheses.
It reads 200 (rpm)
